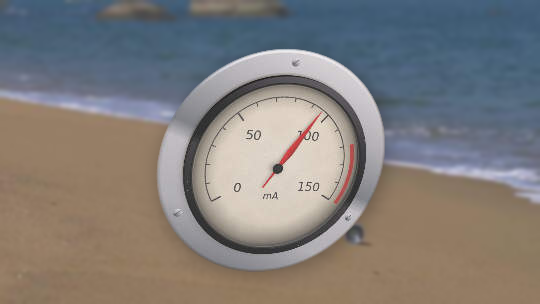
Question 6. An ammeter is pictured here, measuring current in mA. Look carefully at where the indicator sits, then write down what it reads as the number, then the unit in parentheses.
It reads 95 (mA)
